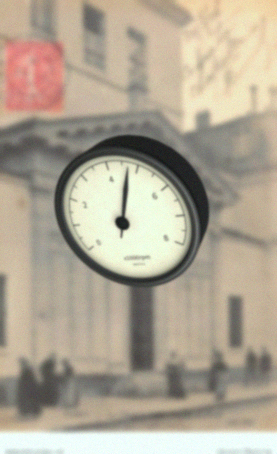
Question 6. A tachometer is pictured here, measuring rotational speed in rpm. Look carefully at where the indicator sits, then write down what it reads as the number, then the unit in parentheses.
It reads 4750 (rpm)
